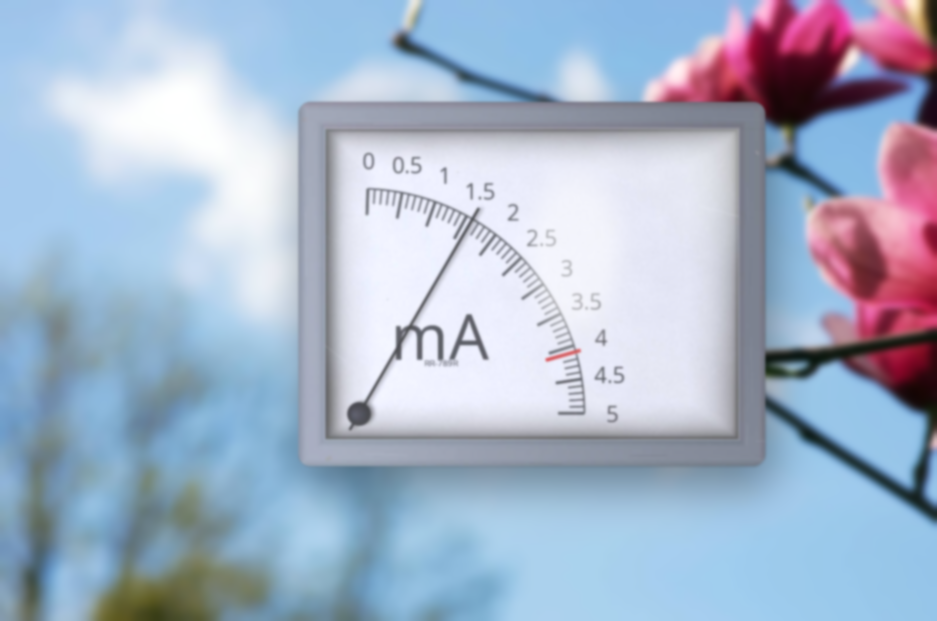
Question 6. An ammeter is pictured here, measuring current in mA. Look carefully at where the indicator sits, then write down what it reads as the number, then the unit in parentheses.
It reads 1.6 (mA)
